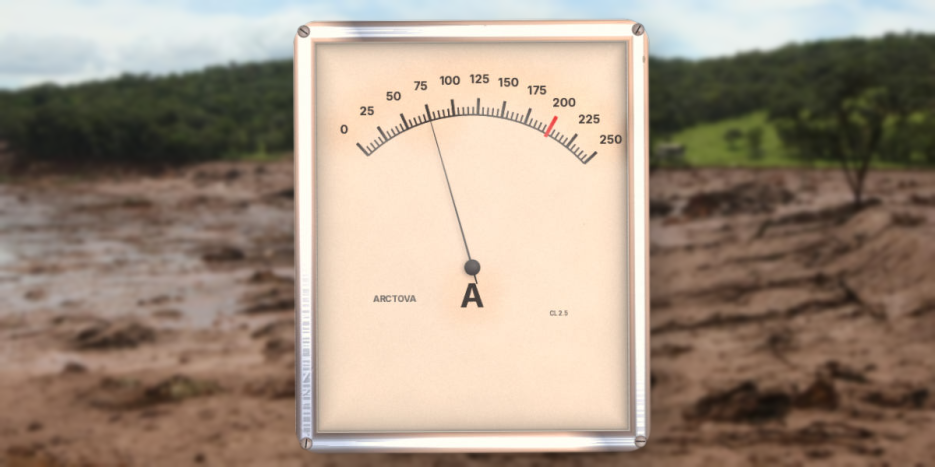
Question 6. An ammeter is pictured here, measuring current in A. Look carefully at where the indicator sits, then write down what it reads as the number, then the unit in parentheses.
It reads 75 (A)
